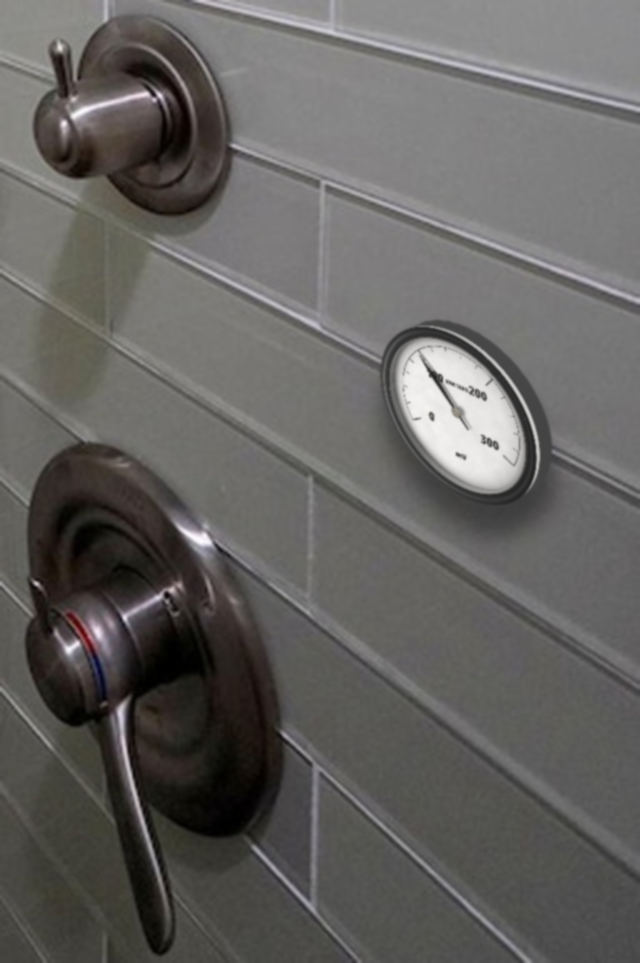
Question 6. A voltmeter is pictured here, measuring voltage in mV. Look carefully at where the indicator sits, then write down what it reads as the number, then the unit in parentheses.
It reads 100 (mV)
